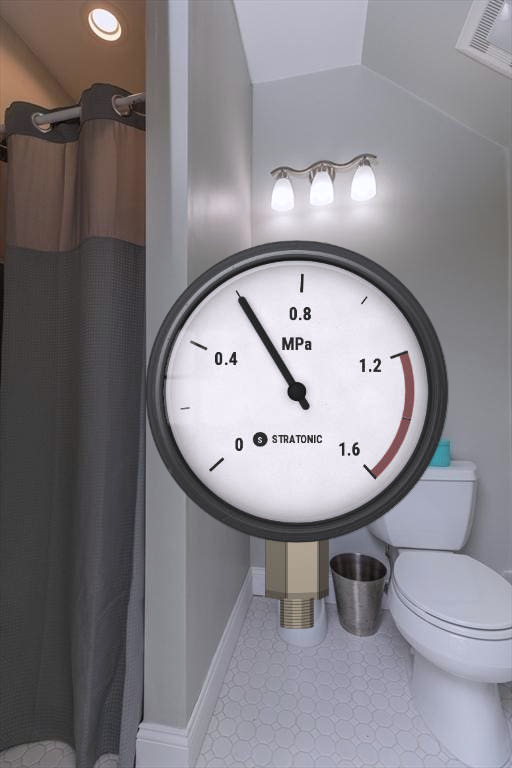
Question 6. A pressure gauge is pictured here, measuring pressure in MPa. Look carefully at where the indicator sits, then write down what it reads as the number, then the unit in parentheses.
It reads 0.6 (MPa)
